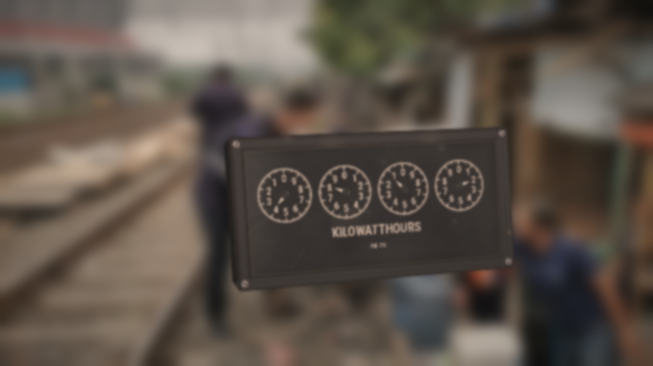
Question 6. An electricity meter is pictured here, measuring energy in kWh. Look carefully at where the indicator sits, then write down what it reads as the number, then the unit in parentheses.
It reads 3812 (kWh)
